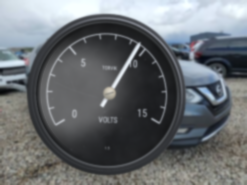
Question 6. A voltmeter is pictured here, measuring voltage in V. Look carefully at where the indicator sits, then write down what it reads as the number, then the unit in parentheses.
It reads 9.5 (V)
